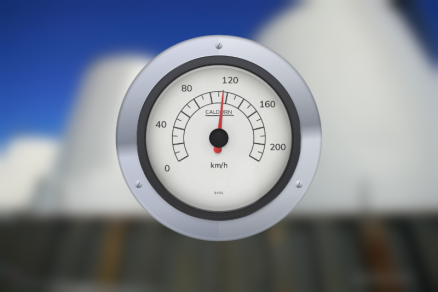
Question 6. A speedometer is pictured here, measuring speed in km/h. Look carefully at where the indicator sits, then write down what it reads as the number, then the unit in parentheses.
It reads 115 (km/h)
